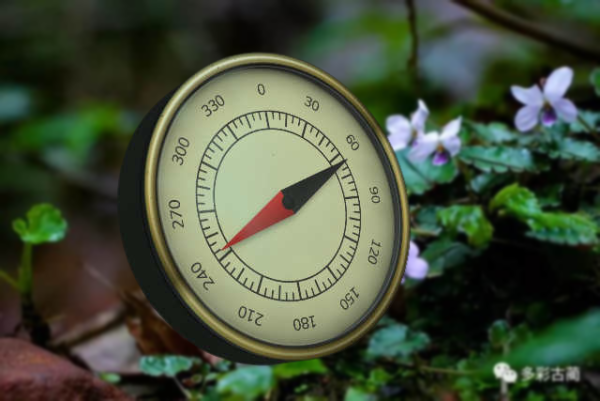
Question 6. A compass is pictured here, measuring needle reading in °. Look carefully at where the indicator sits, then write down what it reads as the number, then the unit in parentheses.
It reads 245 (°)
